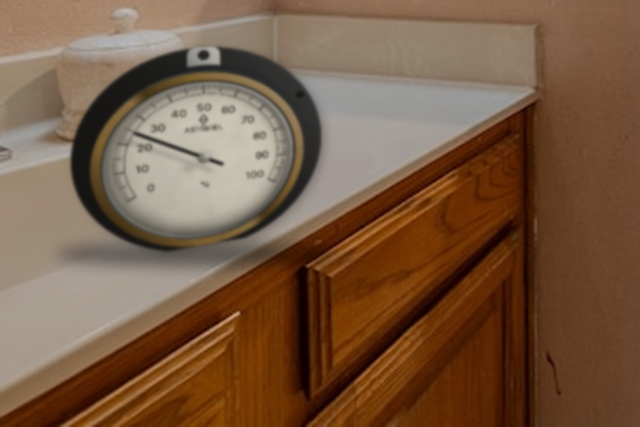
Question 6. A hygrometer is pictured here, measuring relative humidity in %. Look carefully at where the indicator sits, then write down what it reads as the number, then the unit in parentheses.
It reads 25 (%)
